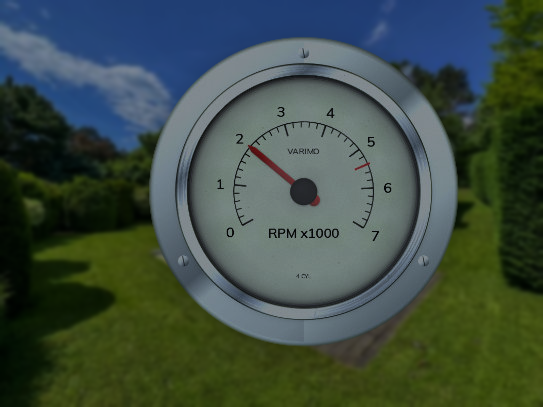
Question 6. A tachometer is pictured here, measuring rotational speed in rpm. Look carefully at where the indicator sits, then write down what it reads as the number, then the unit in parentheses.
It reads 2000 (rpm)
